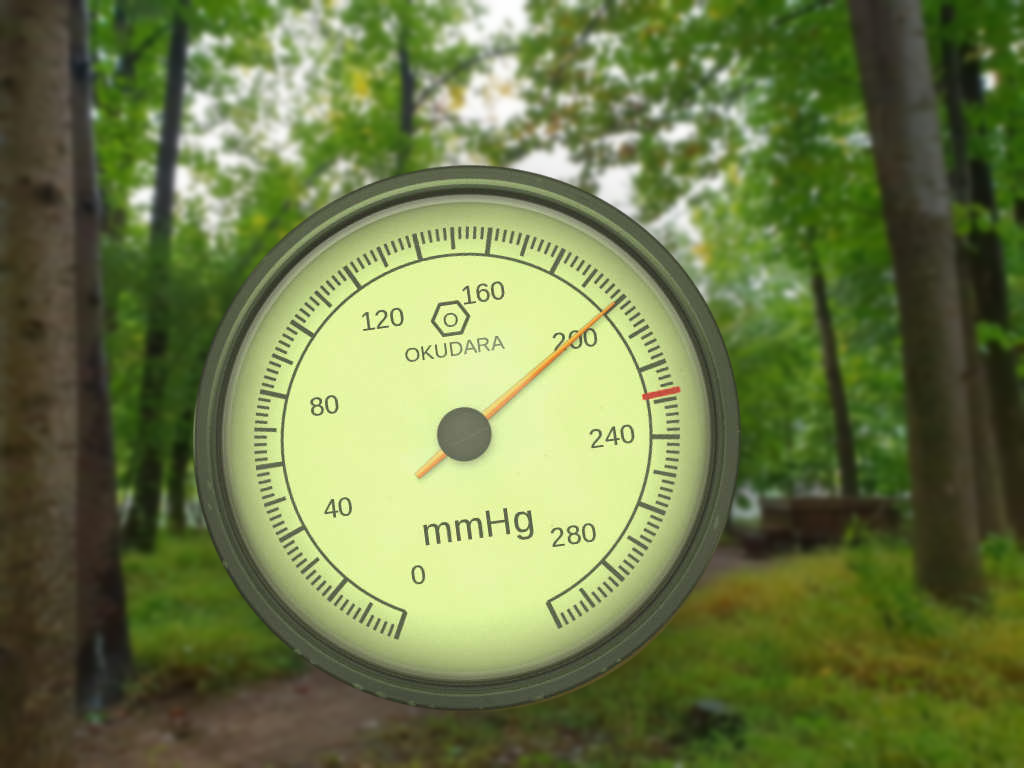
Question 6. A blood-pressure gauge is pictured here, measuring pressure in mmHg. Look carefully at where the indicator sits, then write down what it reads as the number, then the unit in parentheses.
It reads 200 (mmHg)
